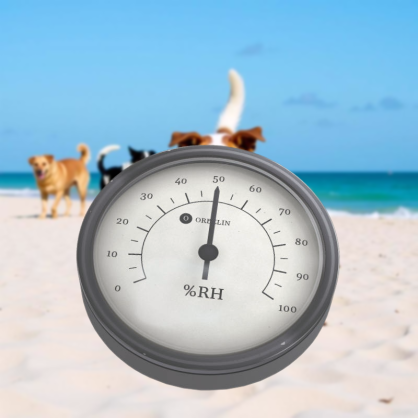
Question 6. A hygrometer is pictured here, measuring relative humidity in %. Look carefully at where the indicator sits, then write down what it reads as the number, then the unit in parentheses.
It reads 50 (%)
